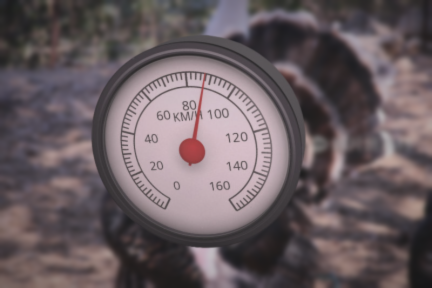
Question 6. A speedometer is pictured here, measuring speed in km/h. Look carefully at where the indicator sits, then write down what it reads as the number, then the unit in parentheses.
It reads 88 (km/h)
